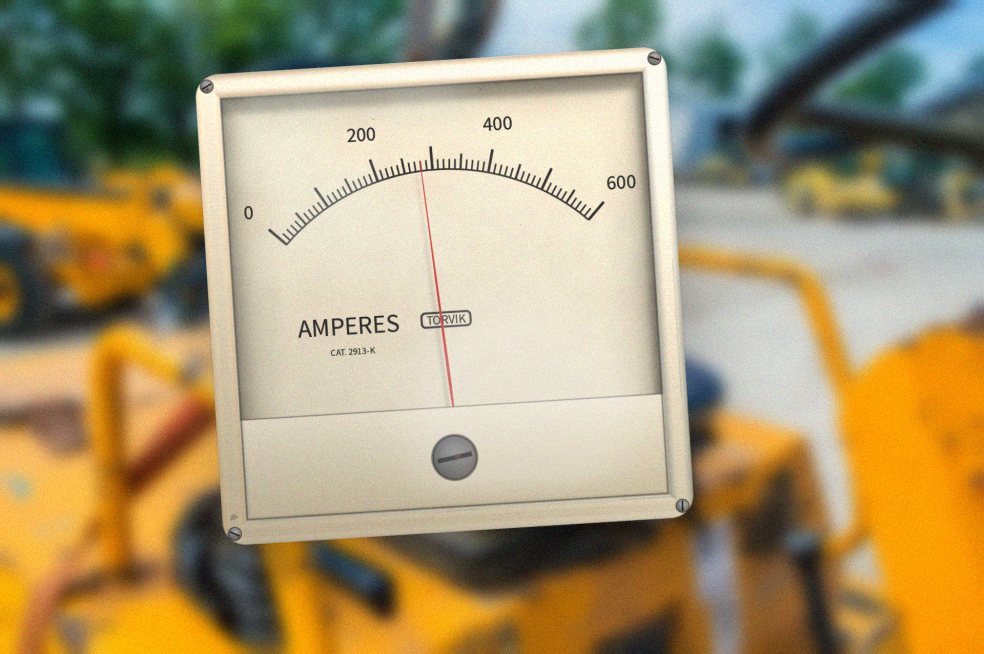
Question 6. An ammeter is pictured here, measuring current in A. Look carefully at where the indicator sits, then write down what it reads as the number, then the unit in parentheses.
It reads 280 (A)
